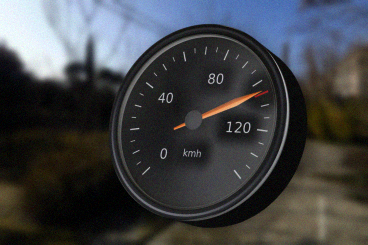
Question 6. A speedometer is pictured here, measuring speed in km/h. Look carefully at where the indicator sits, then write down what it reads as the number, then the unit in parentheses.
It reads 105 (km/h)
